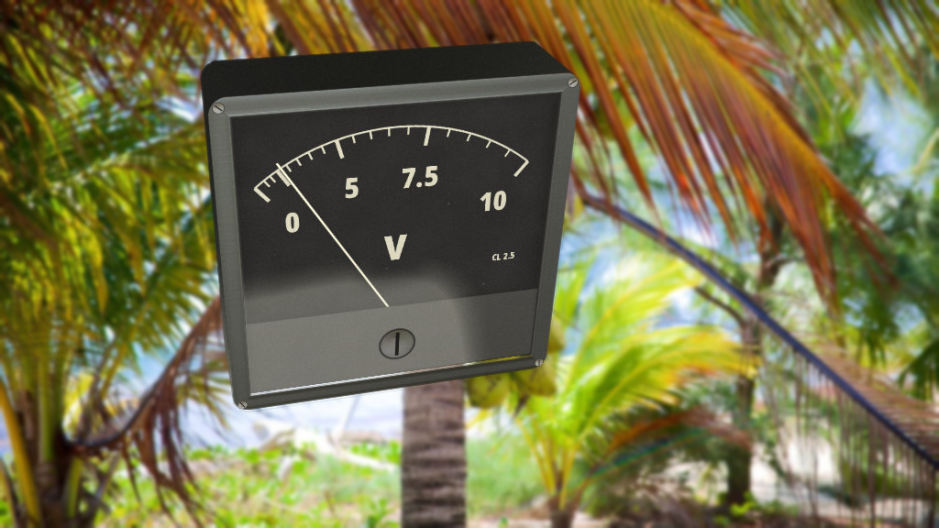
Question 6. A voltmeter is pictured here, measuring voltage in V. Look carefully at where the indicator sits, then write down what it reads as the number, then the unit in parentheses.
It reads 2.75 (V)
